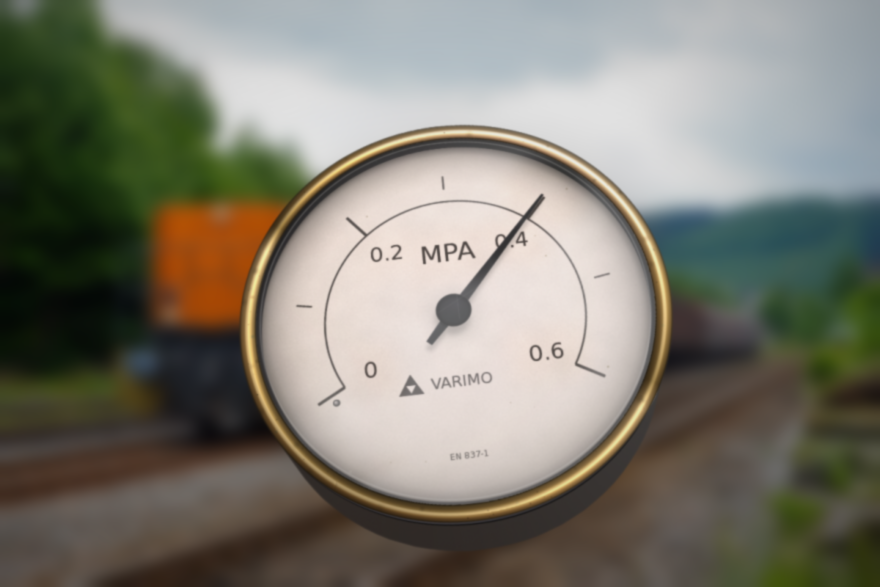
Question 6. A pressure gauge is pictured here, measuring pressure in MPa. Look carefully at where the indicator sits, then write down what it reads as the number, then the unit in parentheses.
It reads 0.4 (MPa)
